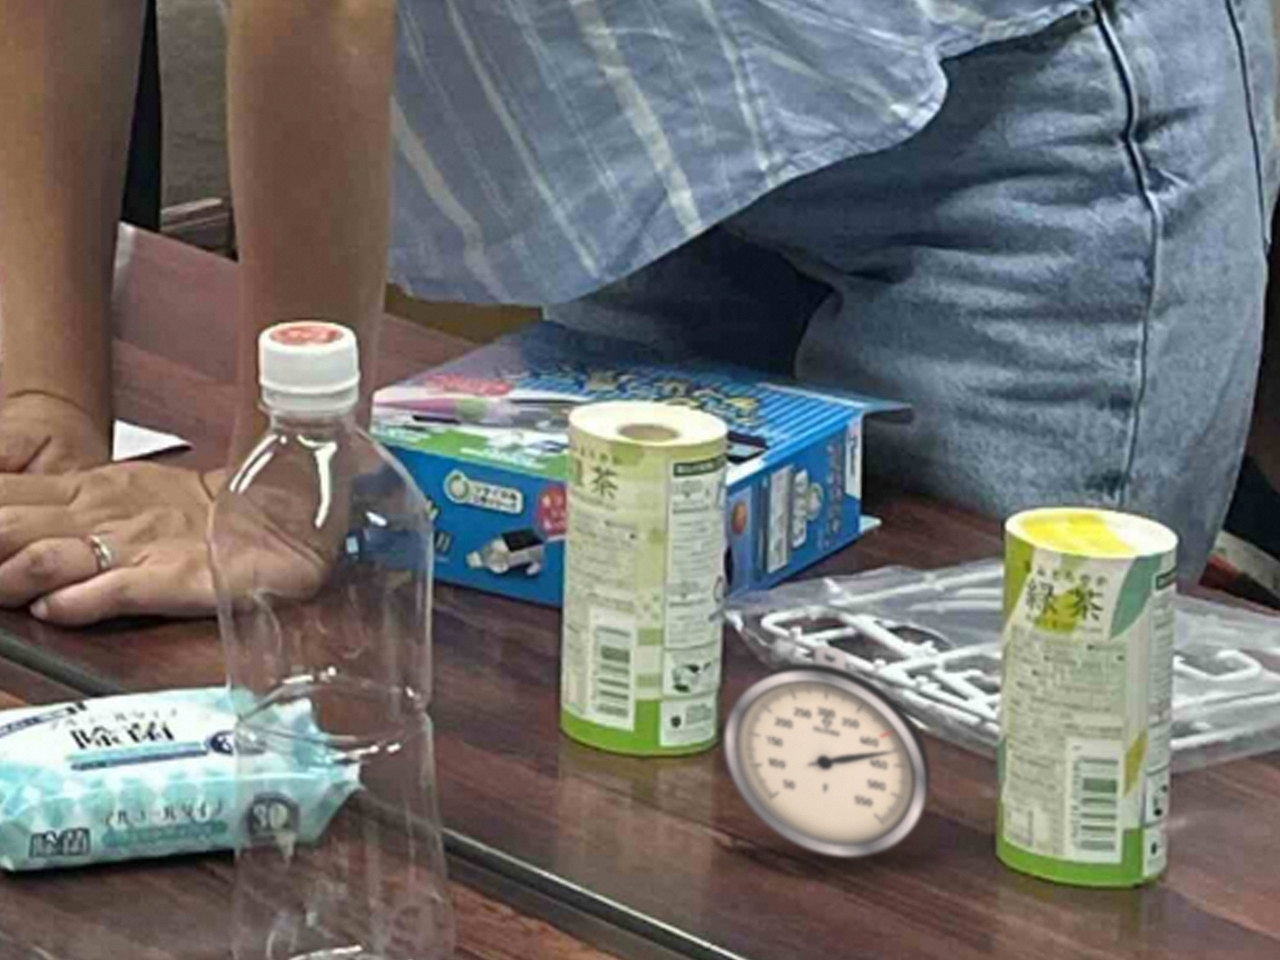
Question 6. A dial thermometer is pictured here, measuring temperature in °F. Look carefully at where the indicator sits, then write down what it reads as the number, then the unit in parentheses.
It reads 425 (°F)
